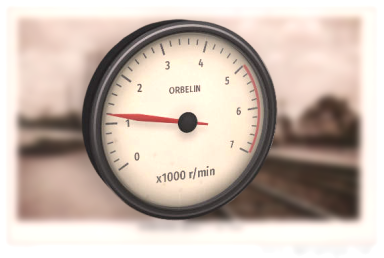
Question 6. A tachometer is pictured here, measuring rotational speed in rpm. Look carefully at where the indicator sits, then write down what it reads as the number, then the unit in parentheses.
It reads 1200 (rpm)
